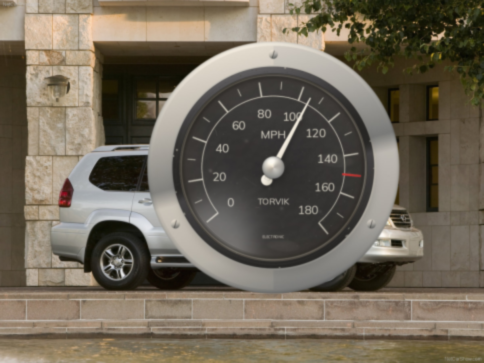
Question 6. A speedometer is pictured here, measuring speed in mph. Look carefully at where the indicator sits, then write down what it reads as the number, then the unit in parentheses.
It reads 105 (mph)
